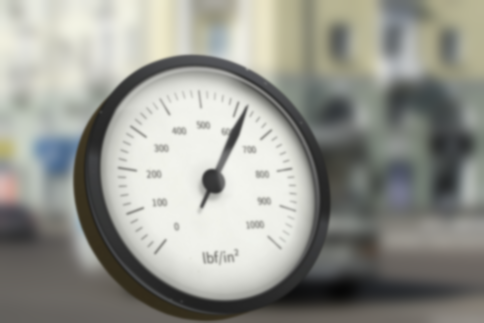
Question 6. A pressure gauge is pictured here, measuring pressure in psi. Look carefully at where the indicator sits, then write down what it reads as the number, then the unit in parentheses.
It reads 620 (psi)
